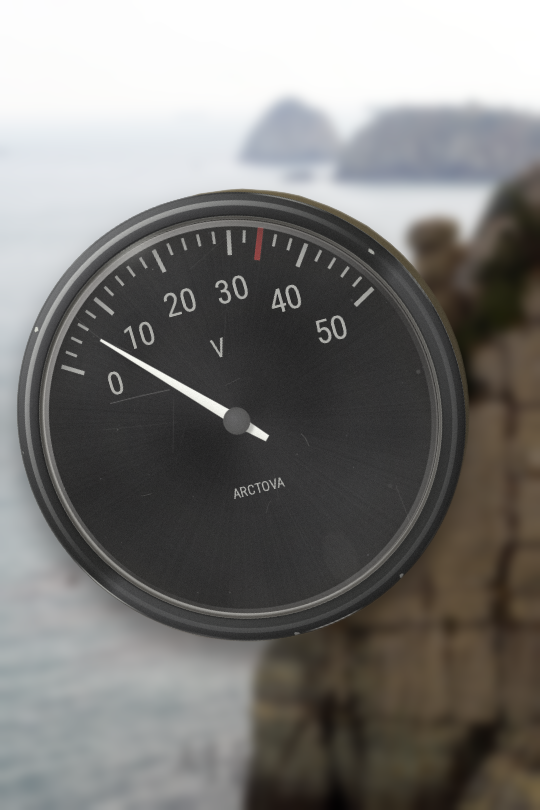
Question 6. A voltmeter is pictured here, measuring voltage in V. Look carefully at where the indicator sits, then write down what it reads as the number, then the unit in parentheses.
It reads 6 (V)
